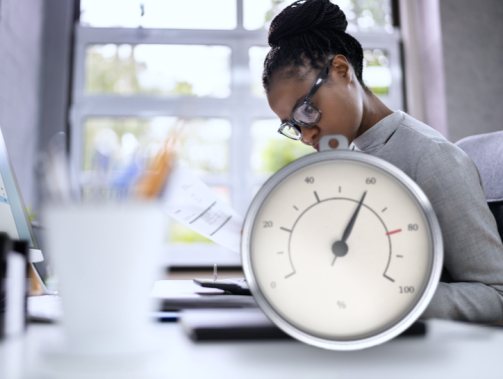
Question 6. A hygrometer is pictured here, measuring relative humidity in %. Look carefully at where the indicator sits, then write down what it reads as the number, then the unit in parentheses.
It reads 60 (%)
